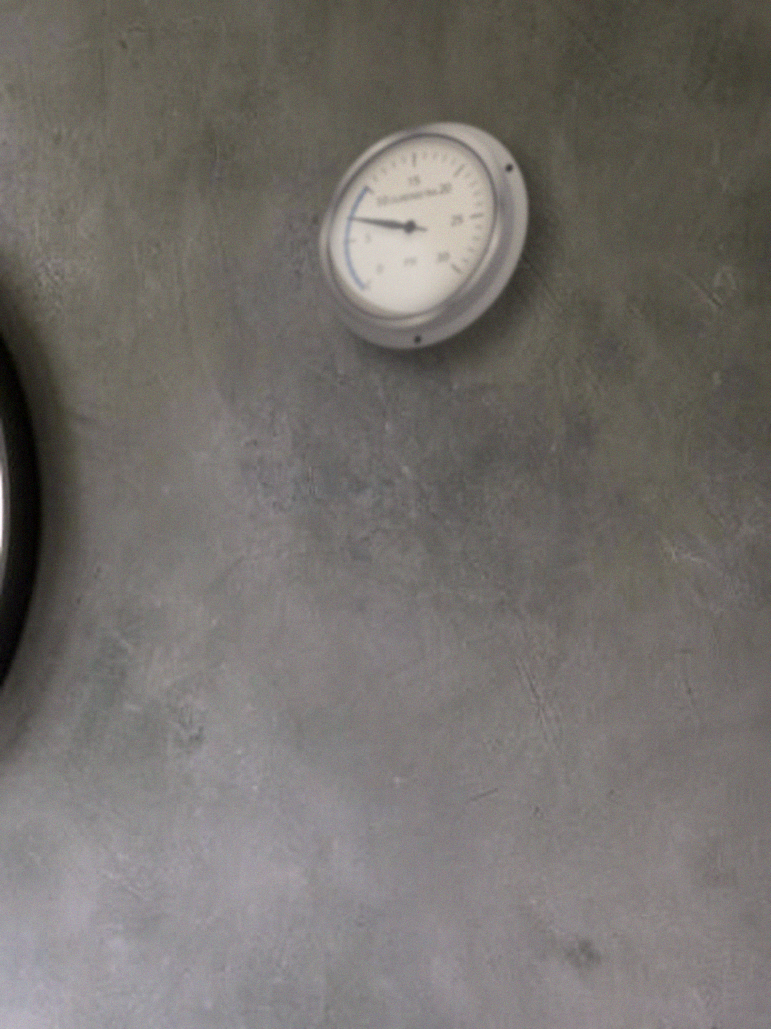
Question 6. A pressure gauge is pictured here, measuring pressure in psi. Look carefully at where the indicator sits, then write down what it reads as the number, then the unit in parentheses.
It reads 7 (psi)
